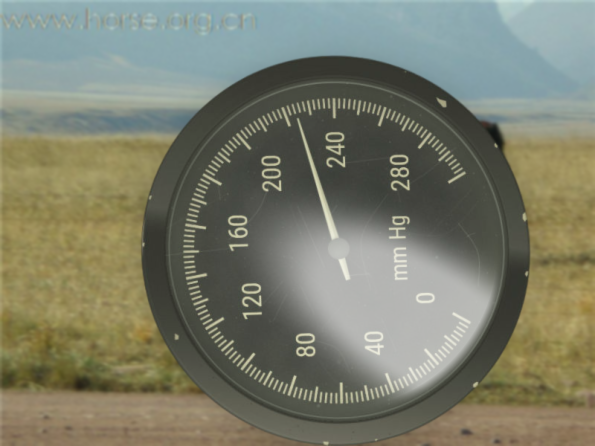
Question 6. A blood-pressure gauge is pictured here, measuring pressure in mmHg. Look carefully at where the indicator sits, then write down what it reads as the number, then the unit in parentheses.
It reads 224 (mmHg)
